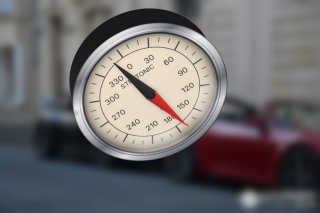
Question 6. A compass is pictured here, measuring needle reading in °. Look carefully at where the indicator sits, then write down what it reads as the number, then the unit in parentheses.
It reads 170 (°)
